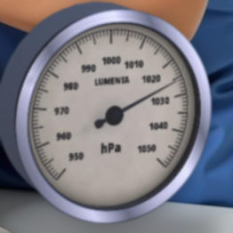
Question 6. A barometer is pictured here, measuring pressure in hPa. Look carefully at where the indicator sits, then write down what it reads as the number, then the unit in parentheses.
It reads 1025 (hPa)
